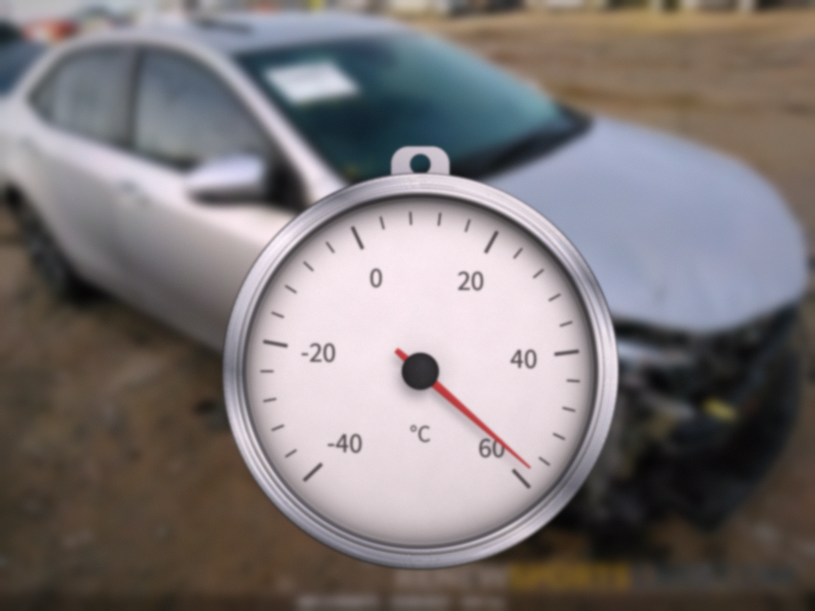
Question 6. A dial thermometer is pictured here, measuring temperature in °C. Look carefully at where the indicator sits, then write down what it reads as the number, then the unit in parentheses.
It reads 58 (°C)
